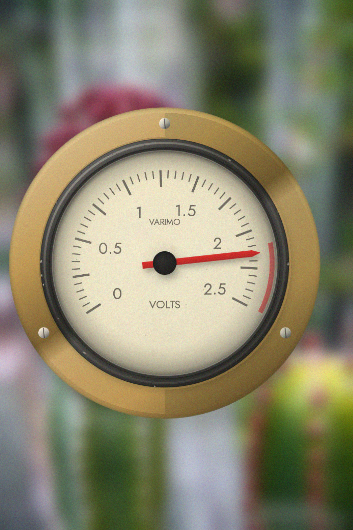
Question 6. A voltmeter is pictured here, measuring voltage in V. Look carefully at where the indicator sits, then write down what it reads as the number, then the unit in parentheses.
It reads 2.15 (V)
